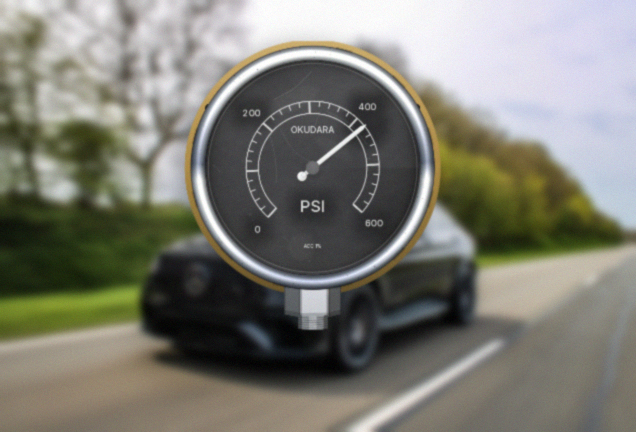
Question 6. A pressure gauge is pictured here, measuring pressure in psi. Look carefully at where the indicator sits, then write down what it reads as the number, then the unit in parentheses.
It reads 420 (psi)
